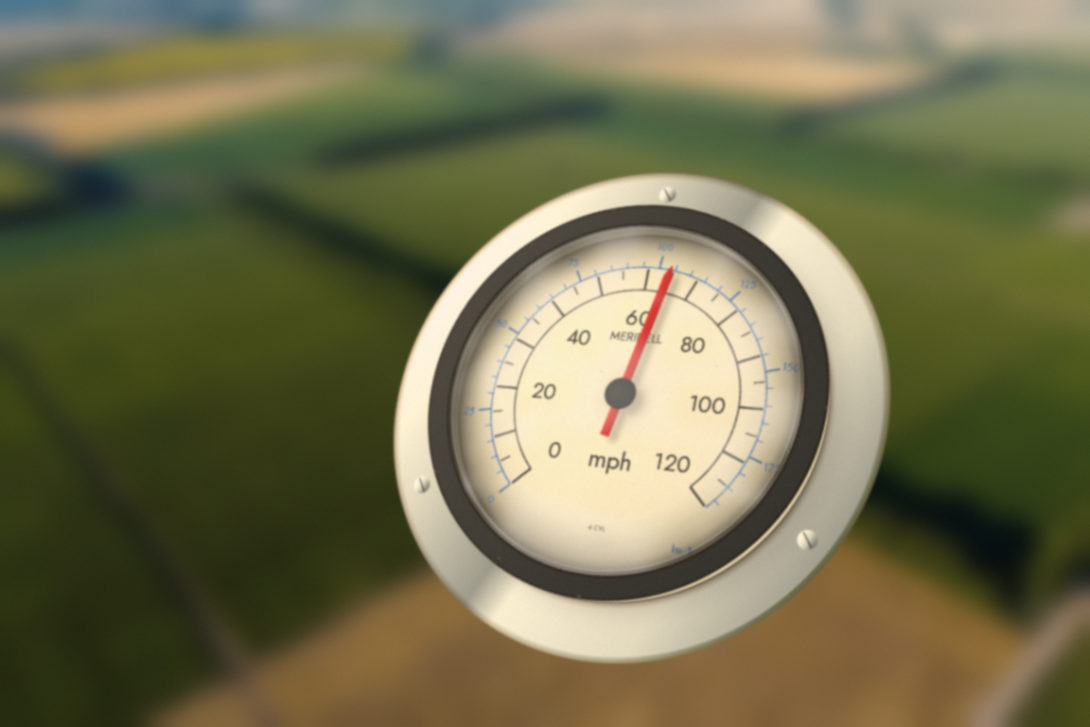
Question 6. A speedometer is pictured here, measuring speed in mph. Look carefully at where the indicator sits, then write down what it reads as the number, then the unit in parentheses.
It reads 65 (mph)
